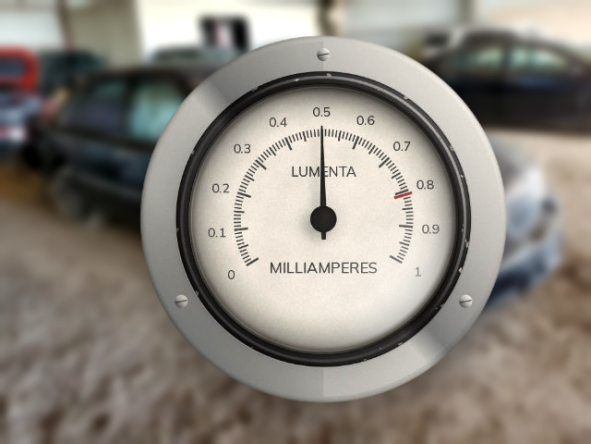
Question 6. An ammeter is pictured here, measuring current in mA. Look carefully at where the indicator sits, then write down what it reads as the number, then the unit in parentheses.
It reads 0.5 (mA)
